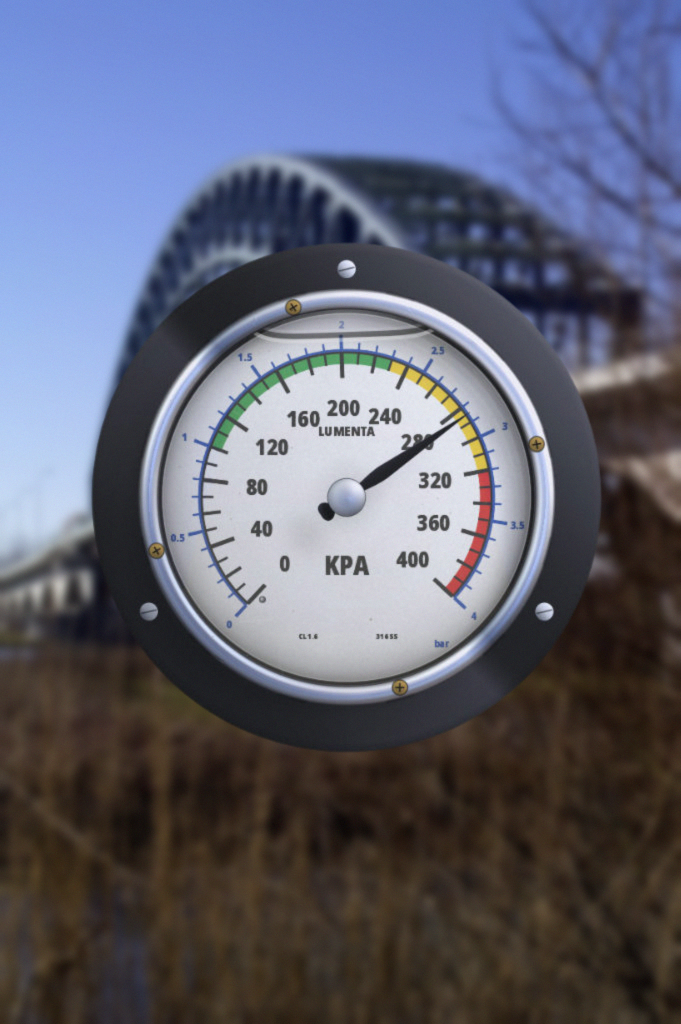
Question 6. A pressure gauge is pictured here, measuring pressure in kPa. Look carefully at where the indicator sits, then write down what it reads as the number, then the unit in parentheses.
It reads 285 (kPa)
